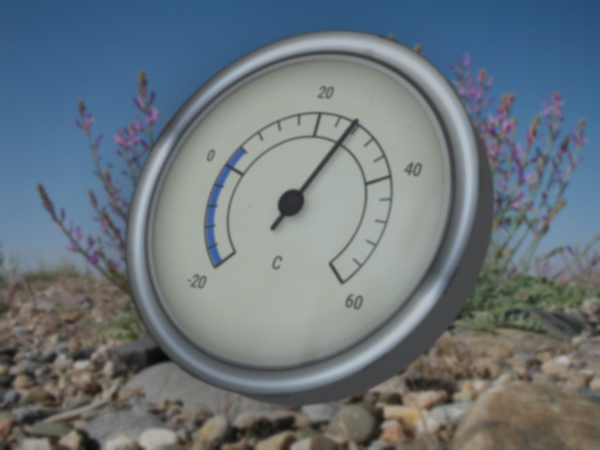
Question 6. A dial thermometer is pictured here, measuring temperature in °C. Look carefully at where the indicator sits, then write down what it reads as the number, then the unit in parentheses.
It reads 28 (°C)
